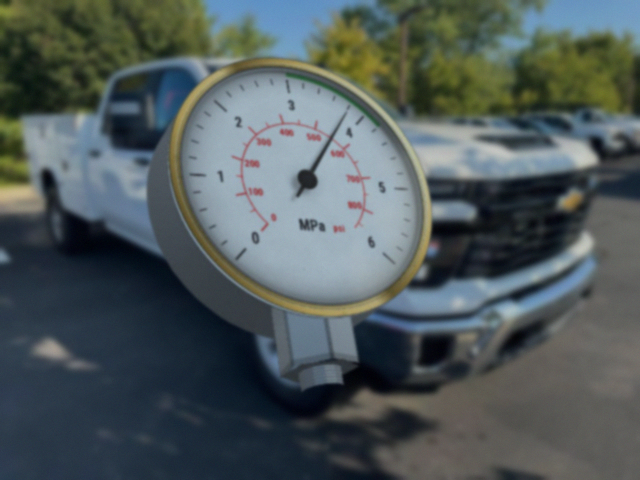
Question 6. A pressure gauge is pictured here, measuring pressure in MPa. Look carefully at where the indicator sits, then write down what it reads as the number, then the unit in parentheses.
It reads 3.8 (MPa)
